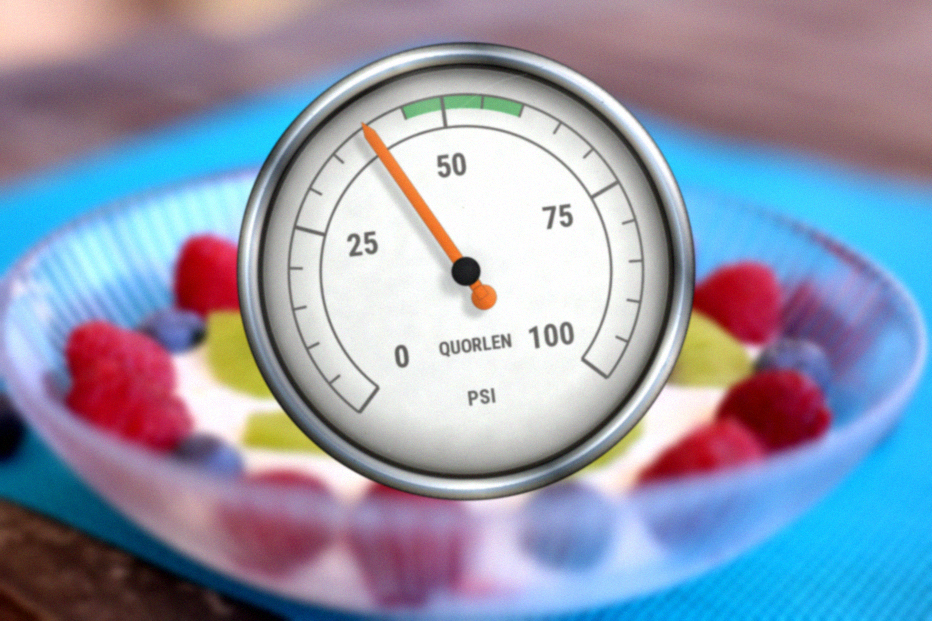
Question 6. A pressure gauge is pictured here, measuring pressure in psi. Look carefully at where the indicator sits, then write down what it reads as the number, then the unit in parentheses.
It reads 40 (psi)
